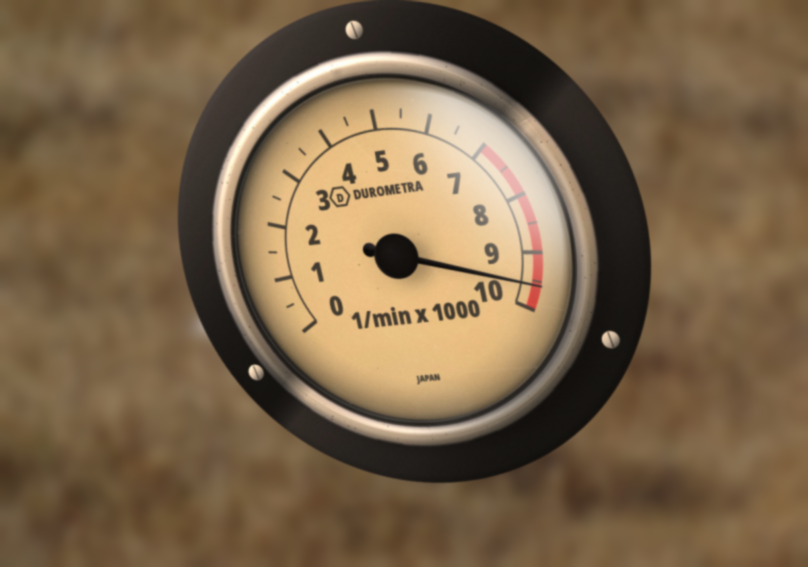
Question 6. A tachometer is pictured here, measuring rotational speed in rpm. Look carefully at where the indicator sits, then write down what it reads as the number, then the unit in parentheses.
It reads 9500 (rpm)
